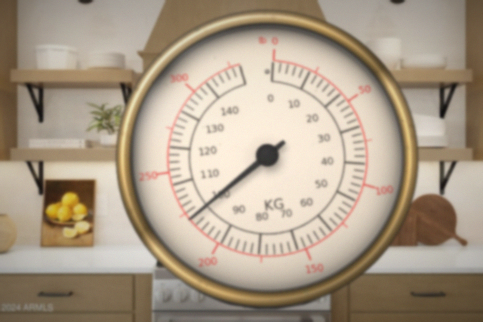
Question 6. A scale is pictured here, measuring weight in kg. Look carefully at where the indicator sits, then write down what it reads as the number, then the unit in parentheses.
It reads 100 (kg)
